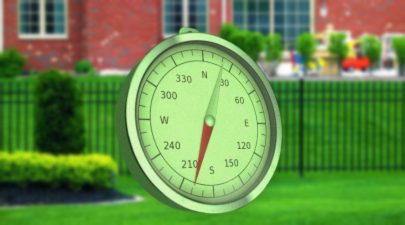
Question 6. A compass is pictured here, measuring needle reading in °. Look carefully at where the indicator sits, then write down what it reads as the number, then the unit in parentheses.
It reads 200 (°)
